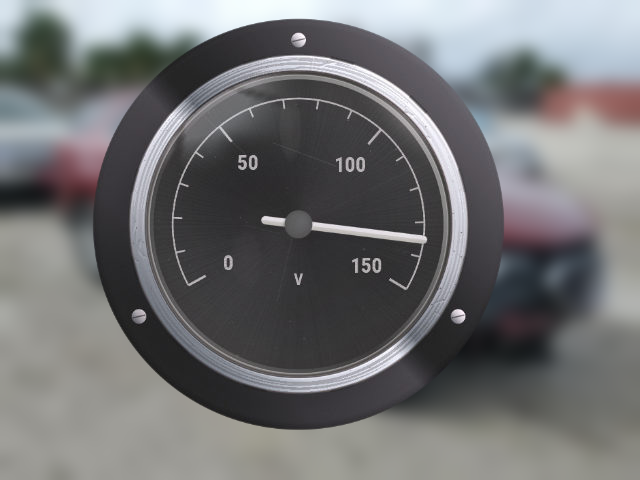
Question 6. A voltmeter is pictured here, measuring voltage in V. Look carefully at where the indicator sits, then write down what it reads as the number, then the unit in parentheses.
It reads 135 (V)
